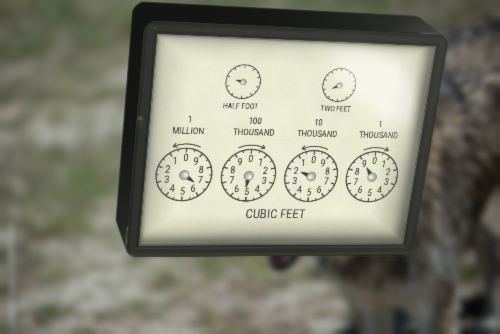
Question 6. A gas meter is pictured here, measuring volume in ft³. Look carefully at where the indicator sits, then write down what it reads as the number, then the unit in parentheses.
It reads 651900 (ft³)
